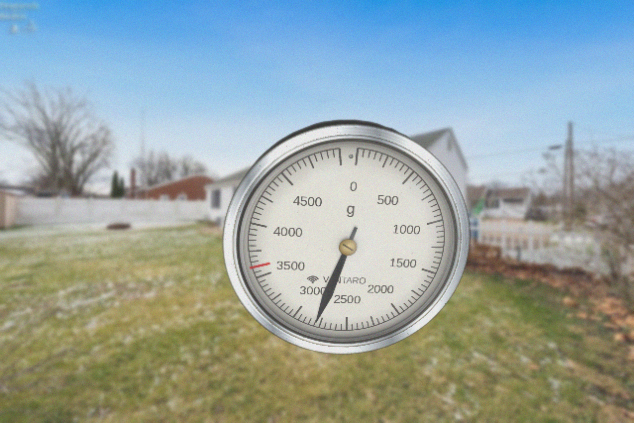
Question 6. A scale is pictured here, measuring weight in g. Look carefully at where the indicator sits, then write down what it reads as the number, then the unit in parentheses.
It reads 2800 (g)
